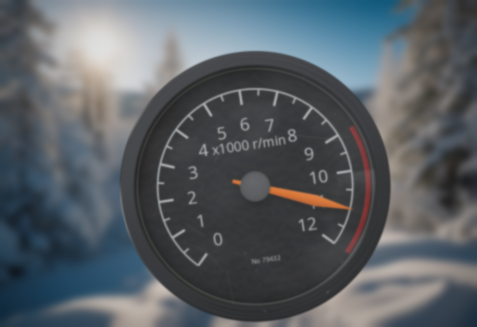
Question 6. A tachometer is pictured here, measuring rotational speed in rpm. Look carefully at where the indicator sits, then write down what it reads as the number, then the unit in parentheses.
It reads 11000 (rpm)
